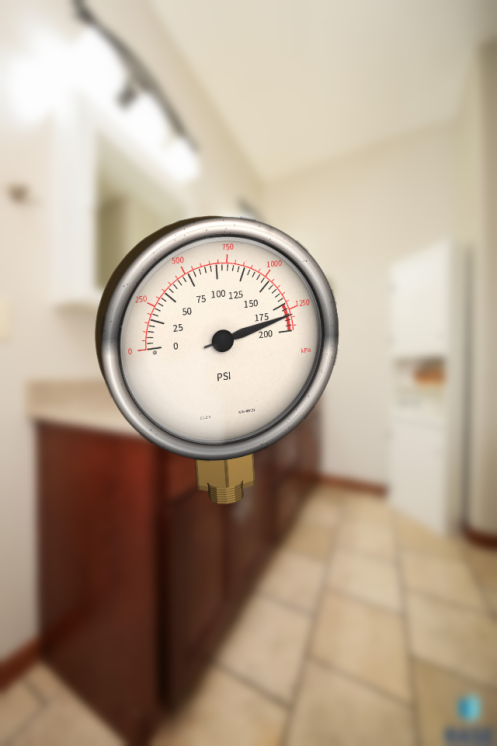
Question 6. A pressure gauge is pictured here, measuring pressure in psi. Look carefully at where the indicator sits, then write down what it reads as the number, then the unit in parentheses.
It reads 185 (psi)
